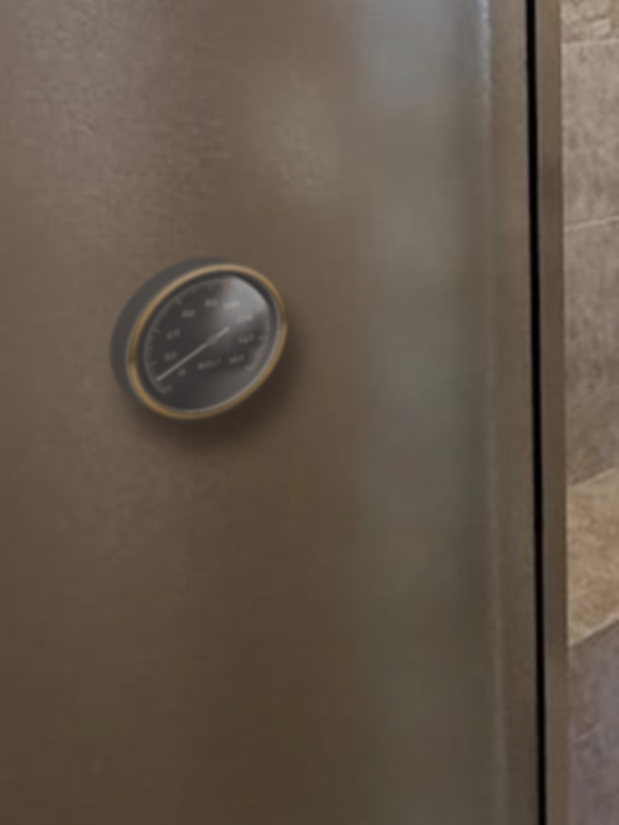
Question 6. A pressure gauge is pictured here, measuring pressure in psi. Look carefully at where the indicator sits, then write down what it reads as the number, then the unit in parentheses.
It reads 10 (psi)
